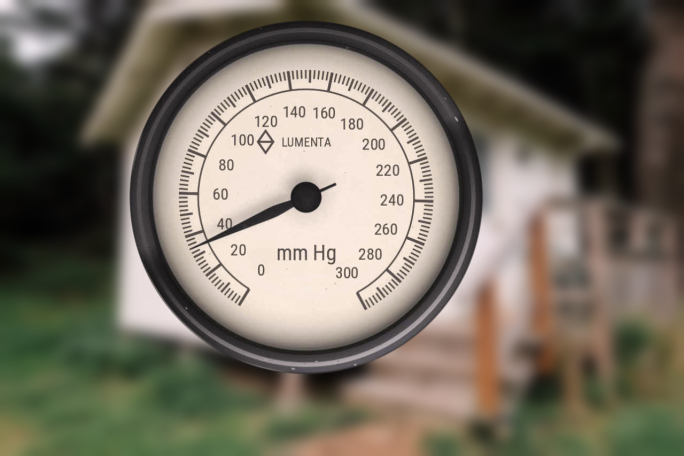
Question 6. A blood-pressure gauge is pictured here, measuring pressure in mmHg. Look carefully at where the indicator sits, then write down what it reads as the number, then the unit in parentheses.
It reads 34 (mmHg)
